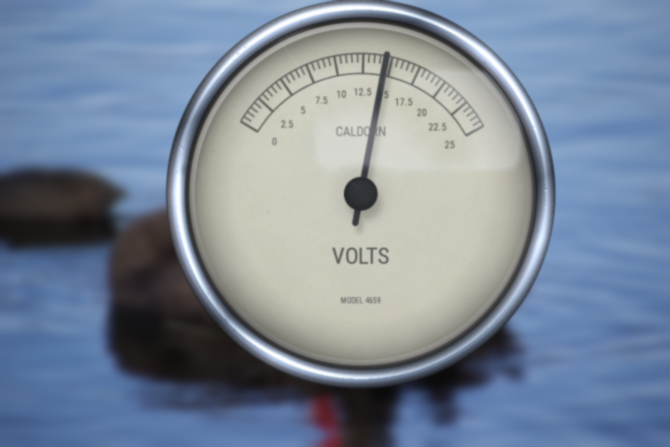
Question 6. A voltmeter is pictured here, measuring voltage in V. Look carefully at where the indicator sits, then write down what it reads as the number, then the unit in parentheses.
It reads 14.5 (V)
